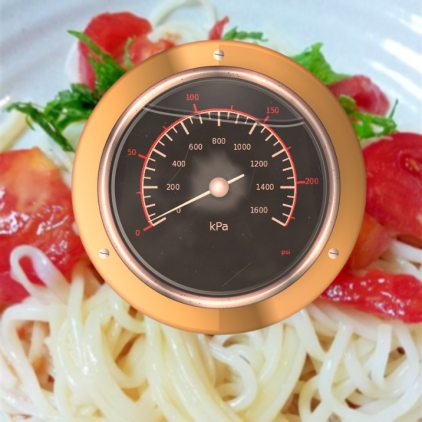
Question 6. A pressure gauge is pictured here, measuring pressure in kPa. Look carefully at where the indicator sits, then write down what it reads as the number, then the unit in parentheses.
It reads 25 (kPa)
